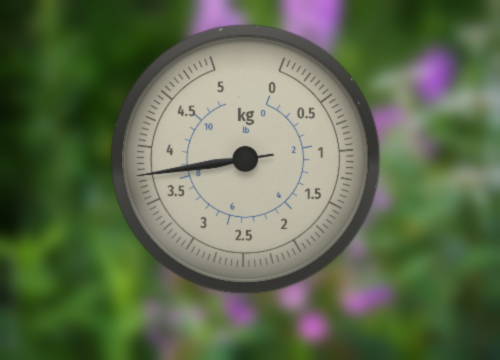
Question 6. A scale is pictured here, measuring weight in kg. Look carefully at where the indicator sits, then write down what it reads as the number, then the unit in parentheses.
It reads 3.75 (kg)
